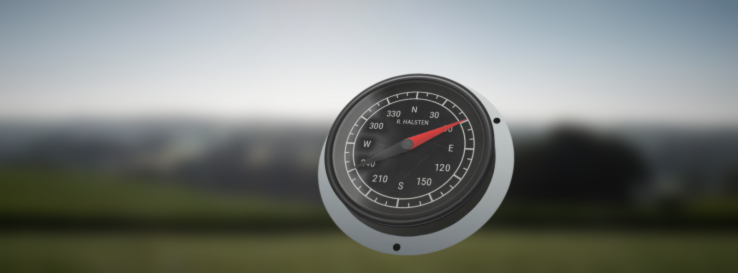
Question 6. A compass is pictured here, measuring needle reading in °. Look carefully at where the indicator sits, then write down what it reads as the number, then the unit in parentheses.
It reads 60 (°)
